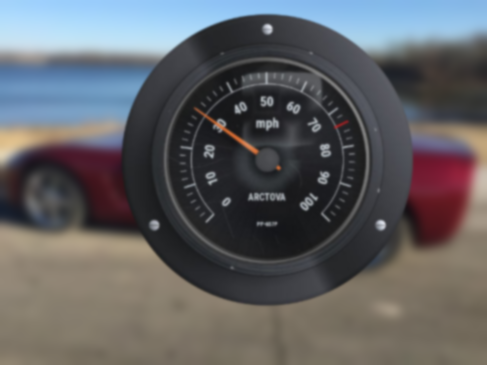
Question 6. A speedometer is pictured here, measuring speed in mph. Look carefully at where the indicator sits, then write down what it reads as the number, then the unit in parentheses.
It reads 30 (mph)
